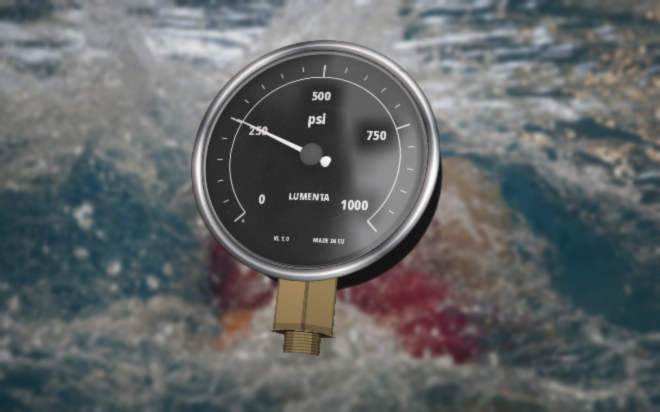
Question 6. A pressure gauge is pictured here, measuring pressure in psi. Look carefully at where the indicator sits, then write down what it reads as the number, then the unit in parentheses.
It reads 250 (psi)
